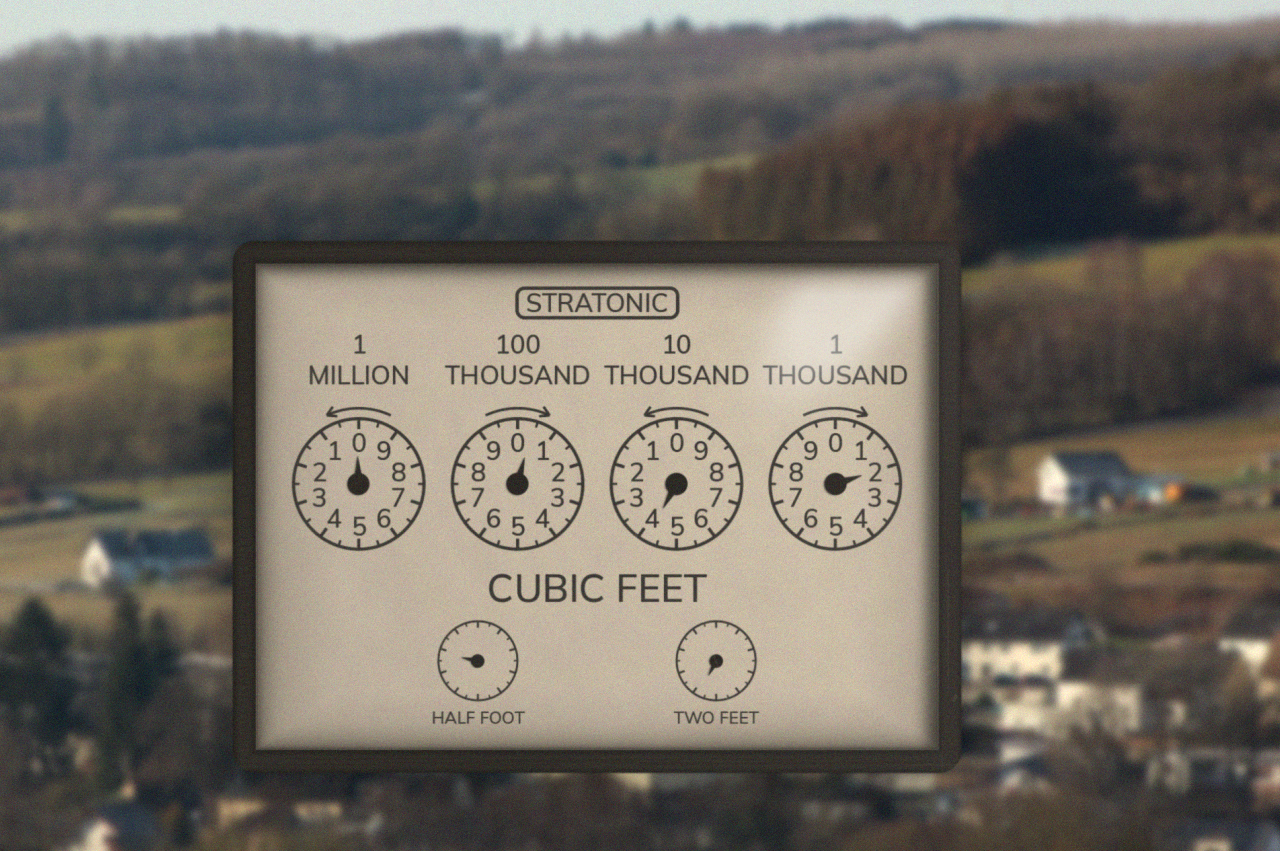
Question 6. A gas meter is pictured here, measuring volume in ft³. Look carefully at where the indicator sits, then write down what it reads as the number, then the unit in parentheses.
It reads 4200 (ft³)
